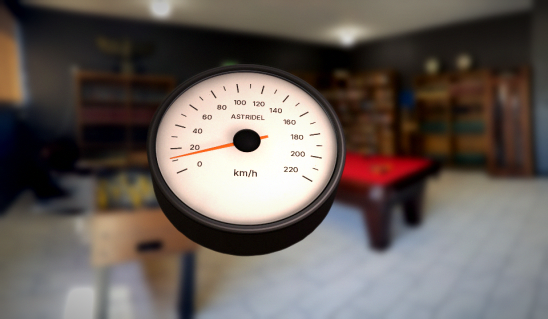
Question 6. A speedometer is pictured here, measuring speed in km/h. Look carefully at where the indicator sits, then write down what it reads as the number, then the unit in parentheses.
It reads 10 (km/h)
